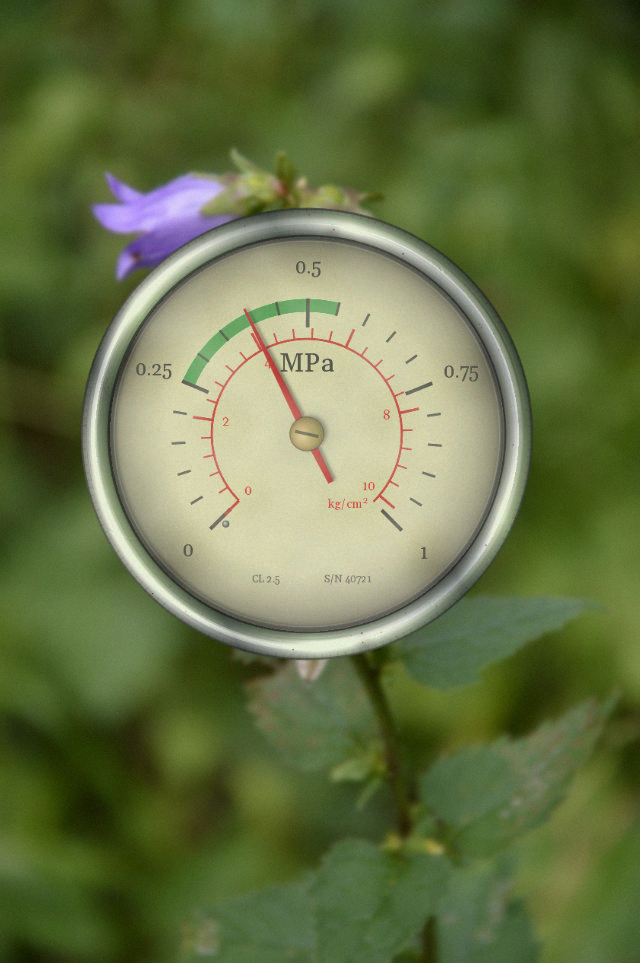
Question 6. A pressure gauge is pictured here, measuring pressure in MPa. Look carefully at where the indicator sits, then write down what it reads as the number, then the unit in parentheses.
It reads 0.4 (MPa)
